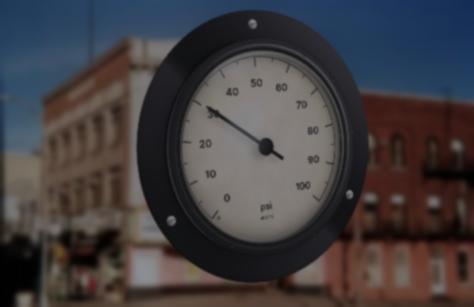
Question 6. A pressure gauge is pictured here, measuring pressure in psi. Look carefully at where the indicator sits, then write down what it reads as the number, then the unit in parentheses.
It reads 30 (psi)
